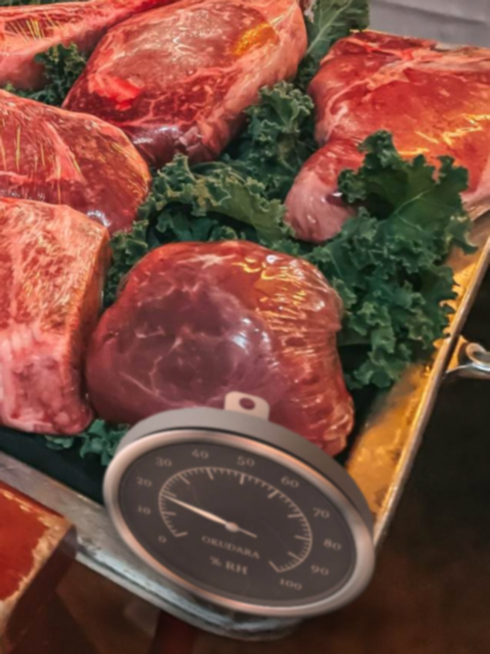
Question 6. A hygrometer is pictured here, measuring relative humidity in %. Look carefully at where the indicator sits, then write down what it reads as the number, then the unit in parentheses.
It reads 20 (%)
